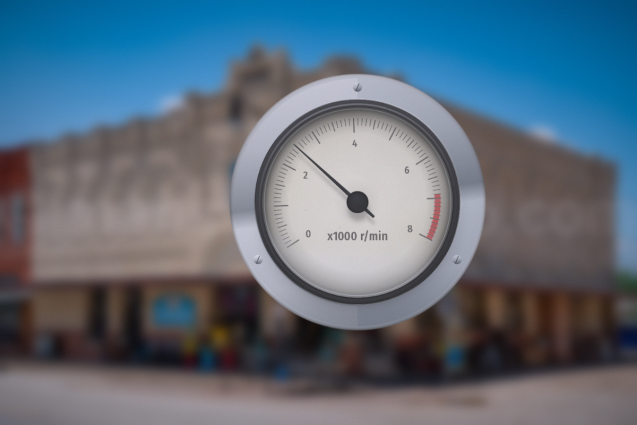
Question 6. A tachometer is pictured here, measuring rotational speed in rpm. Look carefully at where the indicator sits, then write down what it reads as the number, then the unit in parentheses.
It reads 2500 (rpm)
